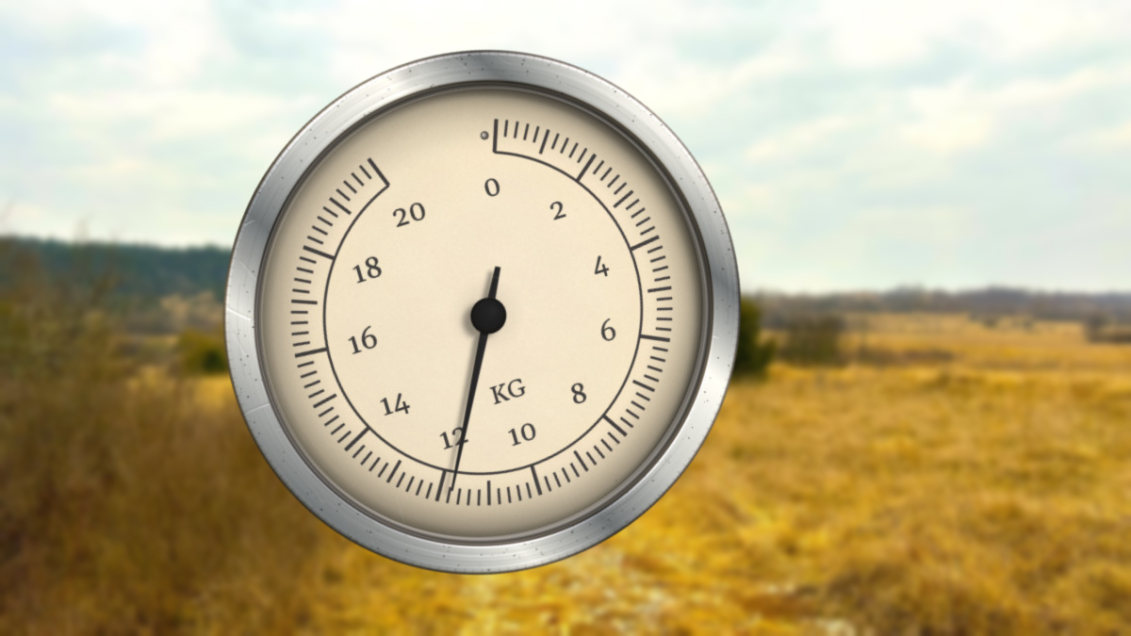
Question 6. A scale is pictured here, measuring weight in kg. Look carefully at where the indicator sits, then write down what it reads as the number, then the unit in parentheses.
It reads 11.8 (kg)
